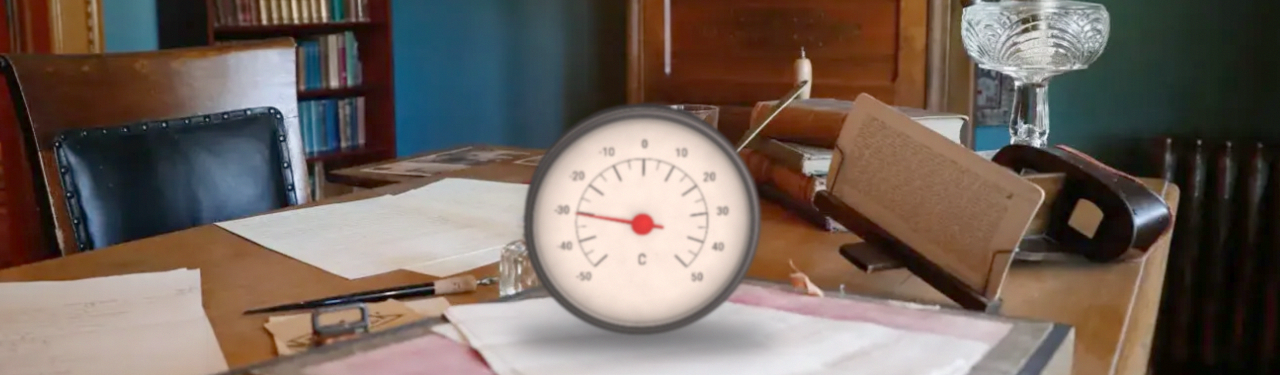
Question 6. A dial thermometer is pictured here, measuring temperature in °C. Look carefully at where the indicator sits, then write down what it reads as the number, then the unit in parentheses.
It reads -30 (°C)
